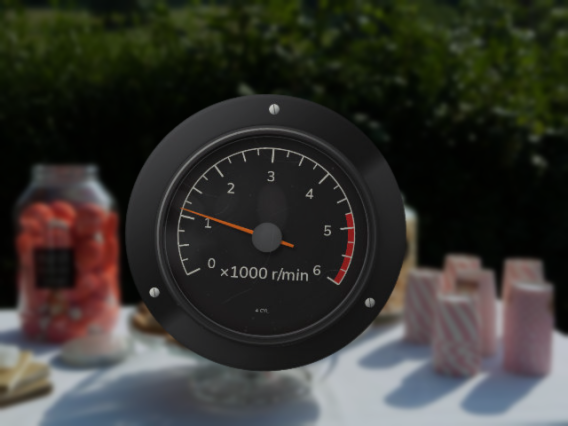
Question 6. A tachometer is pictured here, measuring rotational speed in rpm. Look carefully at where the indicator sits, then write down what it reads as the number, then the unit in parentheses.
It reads 1125 (rpm)
